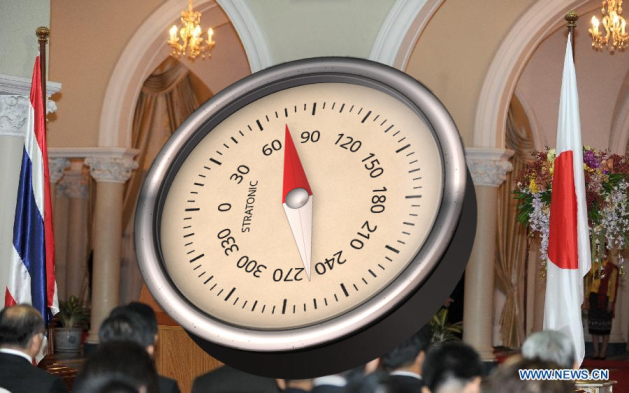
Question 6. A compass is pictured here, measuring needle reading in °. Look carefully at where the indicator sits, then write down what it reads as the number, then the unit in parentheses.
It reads 75 (°)
